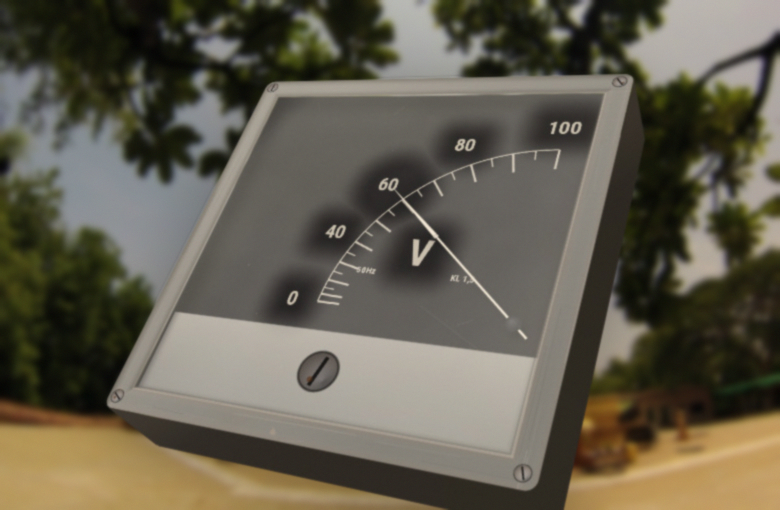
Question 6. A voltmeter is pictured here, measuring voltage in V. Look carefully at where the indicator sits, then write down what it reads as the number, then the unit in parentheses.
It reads 60 (V)
